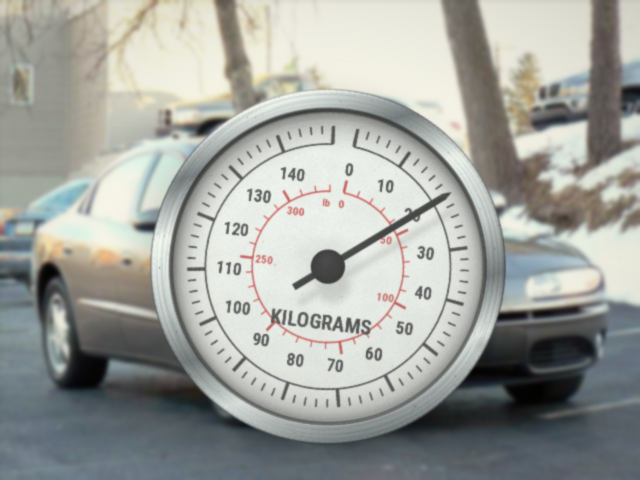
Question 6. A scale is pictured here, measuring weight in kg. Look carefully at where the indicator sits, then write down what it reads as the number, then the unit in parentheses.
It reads 20 (kg)
